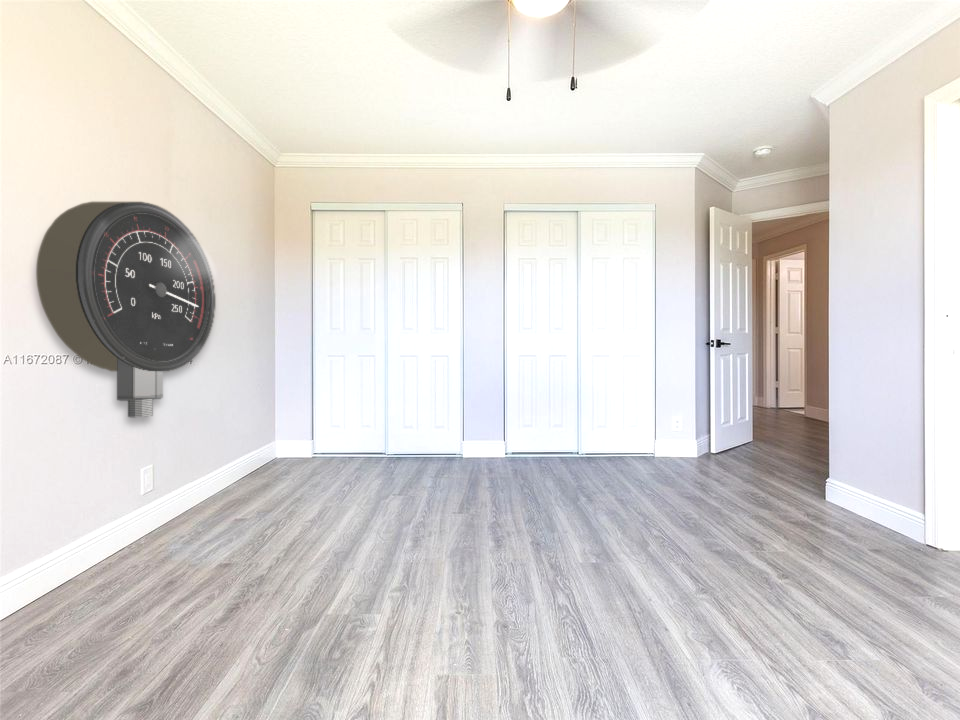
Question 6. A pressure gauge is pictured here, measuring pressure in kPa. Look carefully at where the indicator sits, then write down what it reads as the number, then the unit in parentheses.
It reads 230 (kPa)
